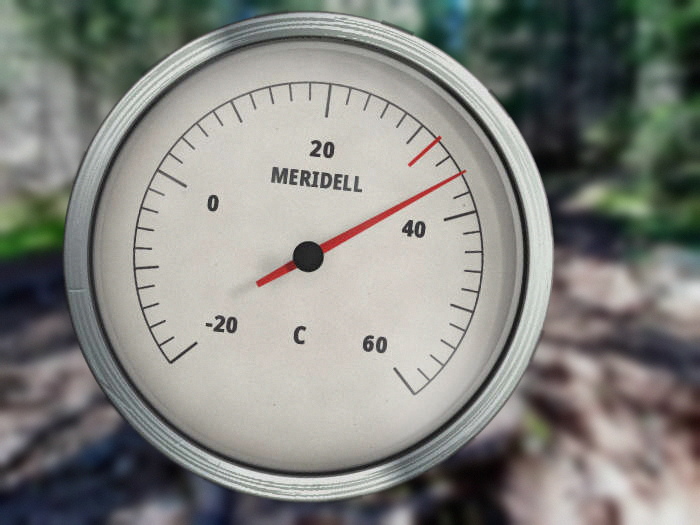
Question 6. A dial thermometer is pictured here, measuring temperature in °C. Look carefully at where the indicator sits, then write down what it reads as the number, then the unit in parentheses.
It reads 36 (°C)
